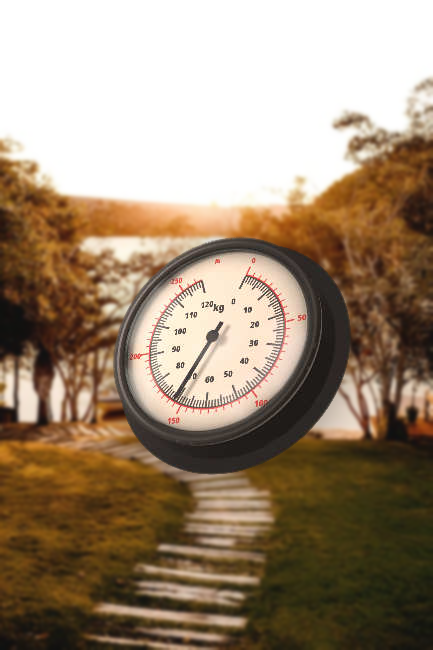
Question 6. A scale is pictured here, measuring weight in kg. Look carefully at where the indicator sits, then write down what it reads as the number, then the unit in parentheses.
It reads 70 (kg)
